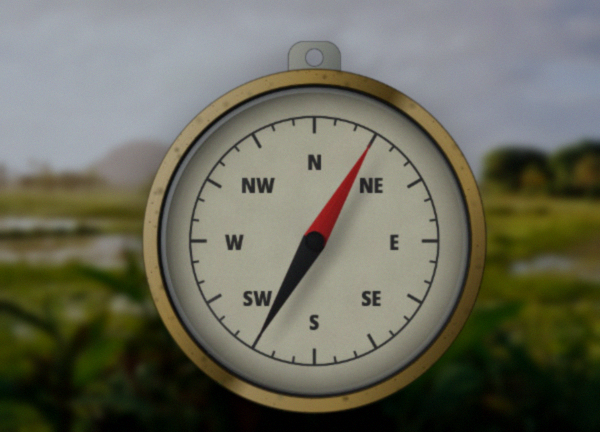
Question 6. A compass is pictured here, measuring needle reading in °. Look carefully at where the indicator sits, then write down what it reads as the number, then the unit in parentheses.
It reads 30 (°)
